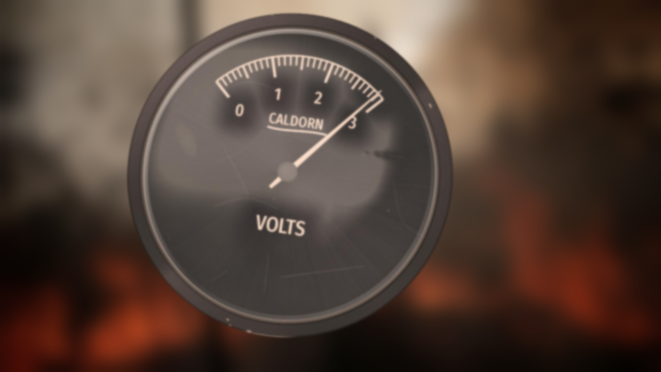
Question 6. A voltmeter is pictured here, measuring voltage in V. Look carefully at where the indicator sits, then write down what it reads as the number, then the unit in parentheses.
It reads 2.9 (V)
